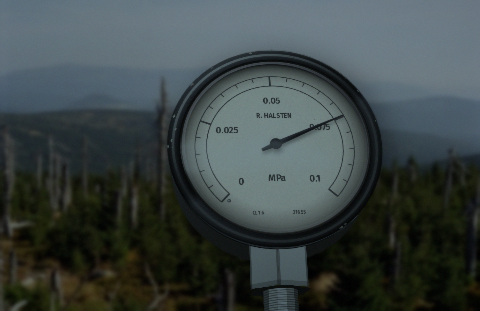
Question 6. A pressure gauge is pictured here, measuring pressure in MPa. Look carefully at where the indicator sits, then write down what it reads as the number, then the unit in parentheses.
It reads 0.075 (MPa)
